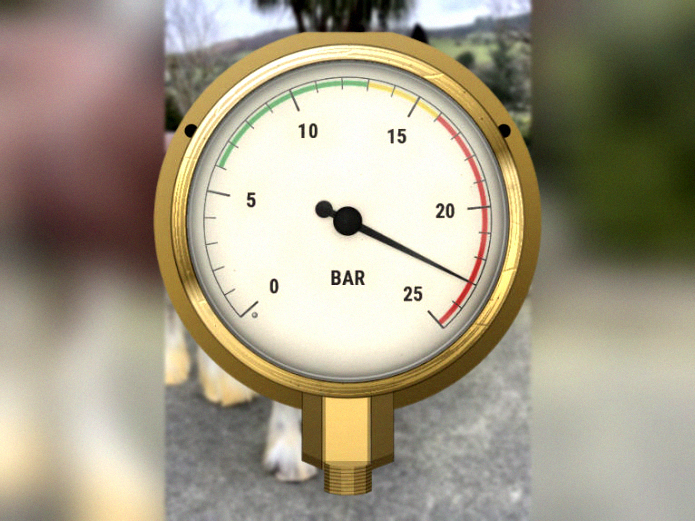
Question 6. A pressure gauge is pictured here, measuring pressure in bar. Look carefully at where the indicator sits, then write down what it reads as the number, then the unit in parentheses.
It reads 23 (bar)
